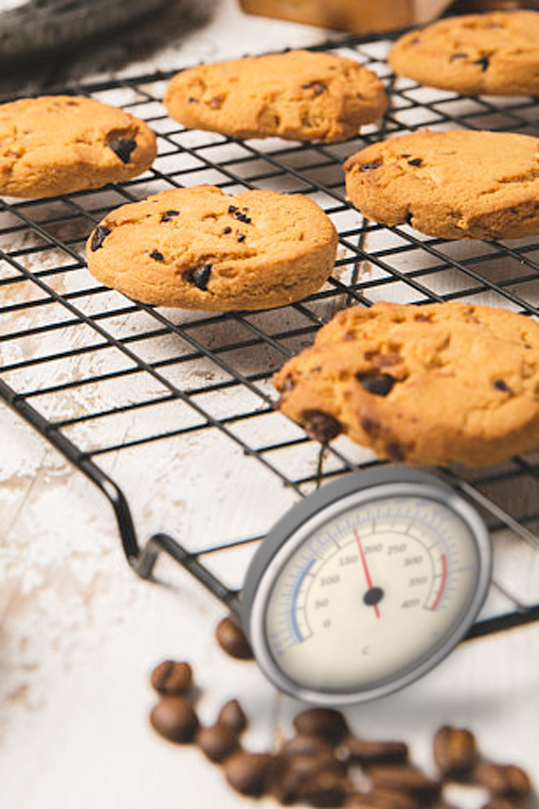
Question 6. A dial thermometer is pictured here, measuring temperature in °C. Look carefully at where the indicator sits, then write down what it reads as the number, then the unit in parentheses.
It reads 175 (°C)
